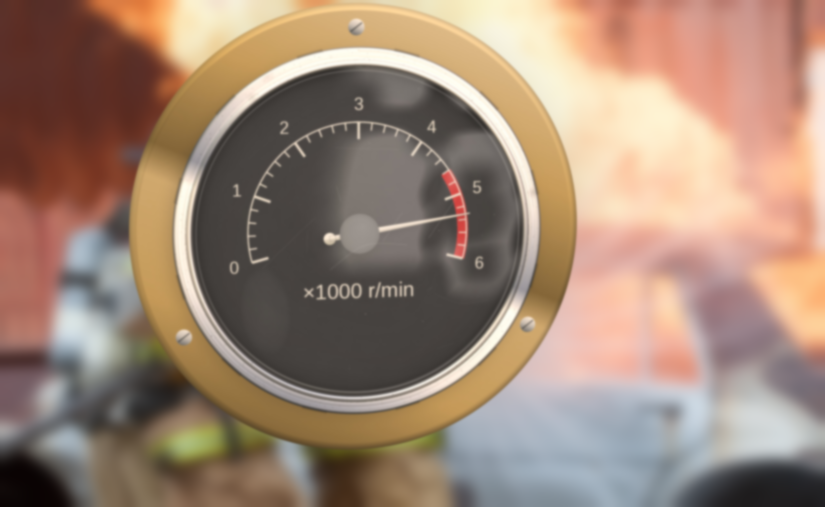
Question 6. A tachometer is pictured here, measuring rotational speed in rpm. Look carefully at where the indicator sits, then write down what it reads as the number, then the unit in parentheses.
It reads 5300 (rpm)
